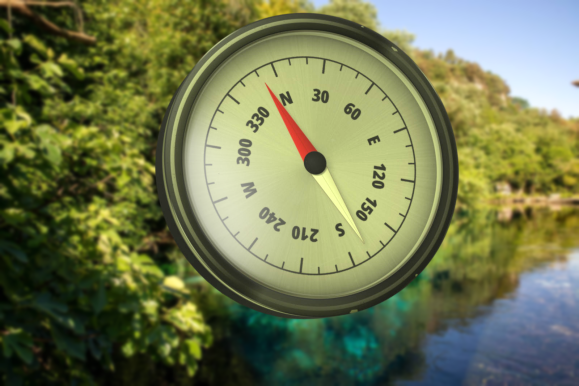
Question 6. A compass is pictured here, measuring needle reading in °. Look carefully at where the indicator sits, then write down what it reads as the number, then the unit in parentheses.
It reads 350 (°)
